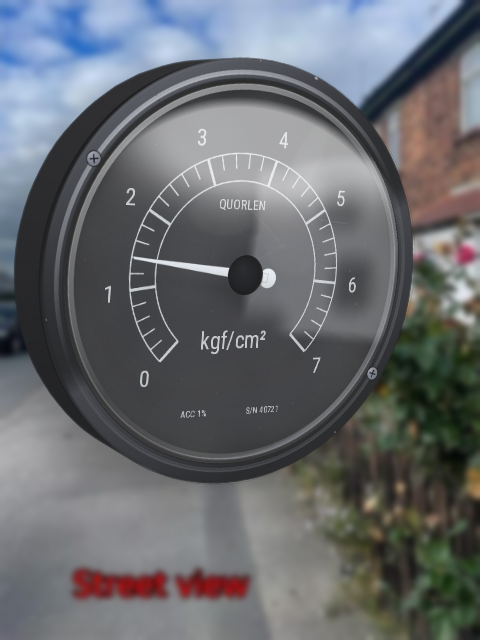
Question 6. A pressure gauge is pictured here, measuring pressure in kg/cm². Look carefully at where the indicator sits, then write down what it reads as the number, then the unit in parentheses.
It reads 1.4 (kg/cm²)
